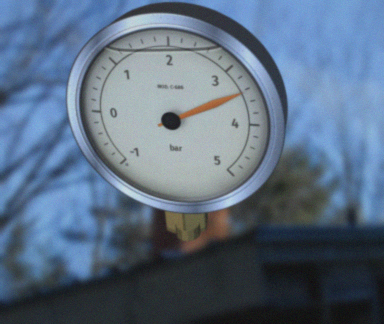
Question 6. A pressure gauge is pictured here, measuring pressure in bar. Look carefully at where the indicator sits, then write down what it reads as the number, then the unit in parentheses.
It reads 3.4 (bar)
